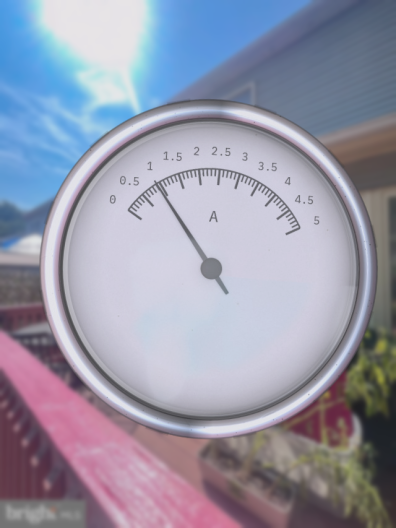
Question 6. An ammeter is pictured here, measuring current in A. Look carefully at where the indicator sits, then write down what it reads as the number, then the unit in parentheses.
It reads 0.9 (A)
